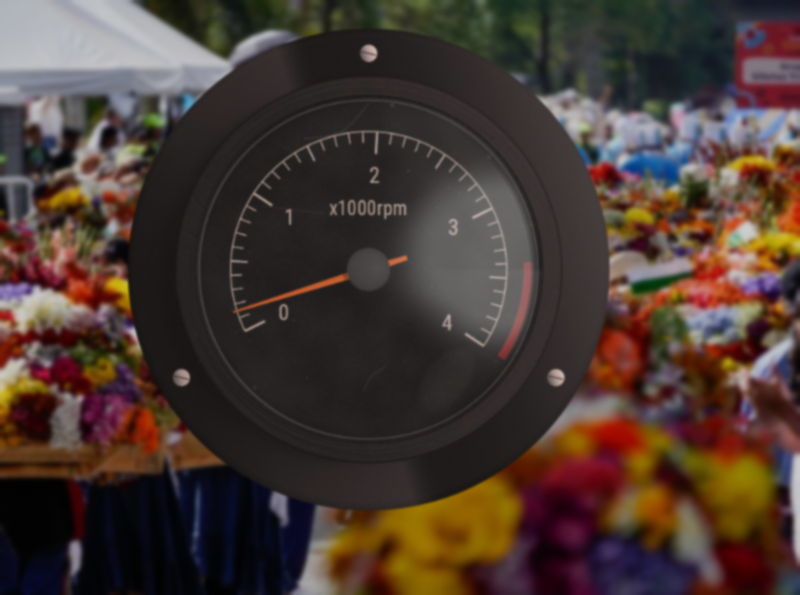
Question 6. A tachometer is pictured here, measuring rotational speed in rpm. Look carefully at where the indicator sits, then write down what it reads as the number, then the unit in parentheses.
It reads 150 (rpm)
